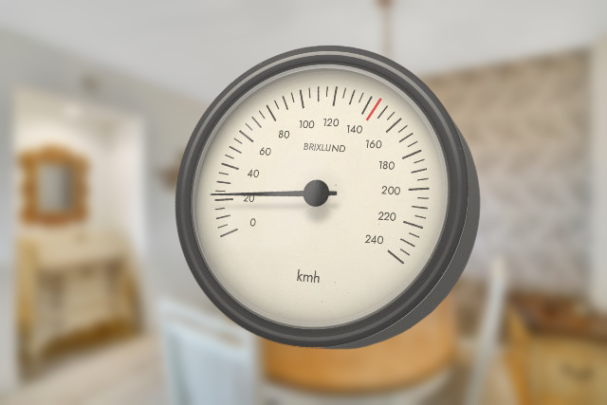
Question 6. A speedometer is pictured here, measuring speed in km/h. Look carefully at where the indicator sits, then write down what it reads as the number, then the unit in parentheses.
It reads 22.5 (km/h)
